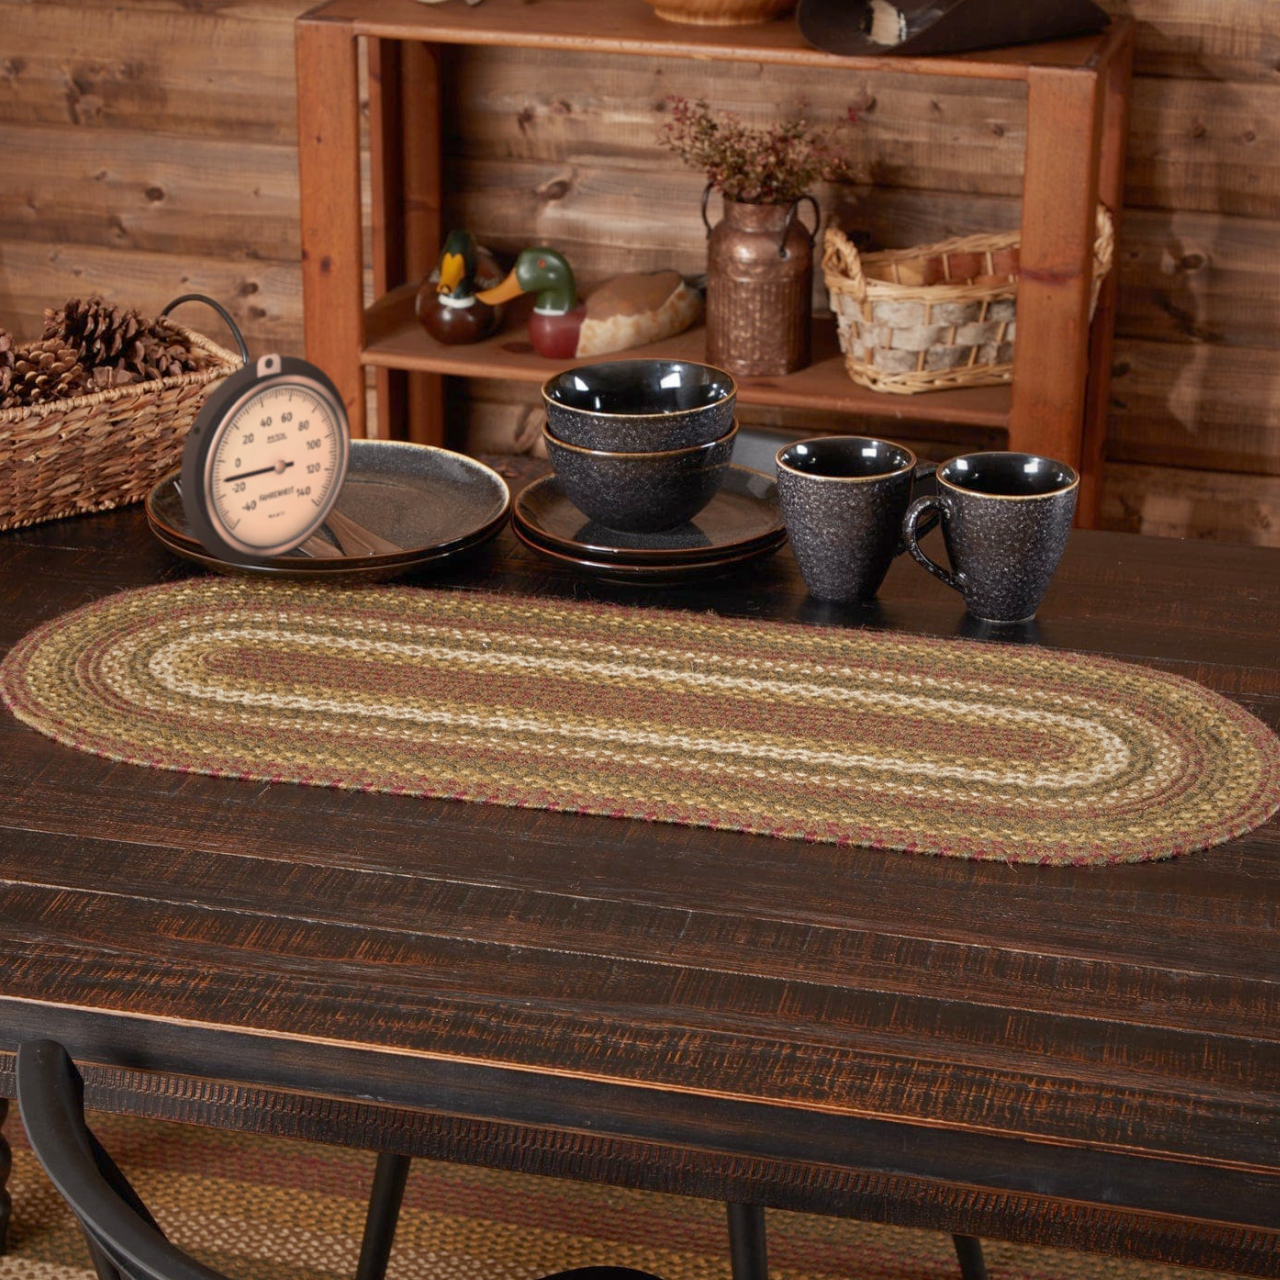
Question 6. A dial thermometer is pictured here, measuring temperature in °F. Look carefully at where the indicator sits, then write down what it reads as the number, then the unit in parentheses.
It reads -10 (°F)
